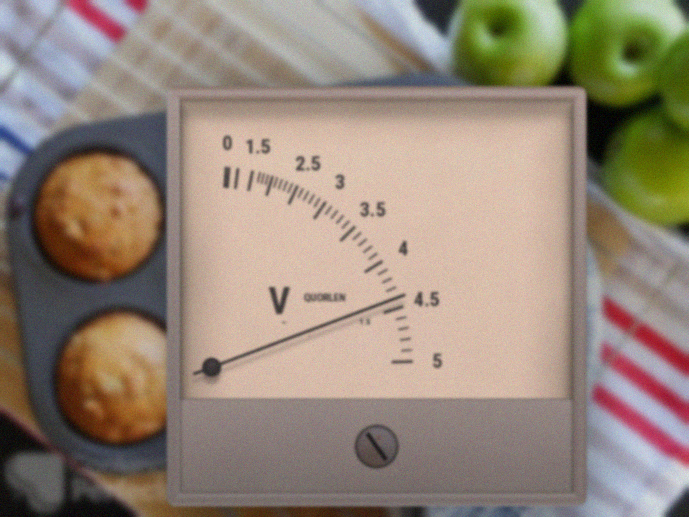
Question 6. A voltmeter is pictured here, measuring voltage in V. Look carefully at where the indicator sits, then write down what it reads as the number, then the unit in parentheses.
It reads 4.4 (V)
